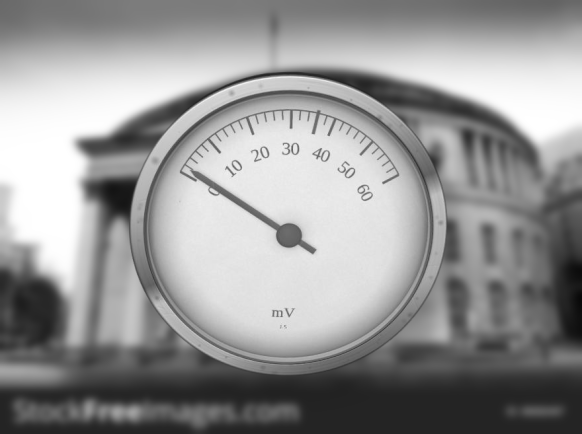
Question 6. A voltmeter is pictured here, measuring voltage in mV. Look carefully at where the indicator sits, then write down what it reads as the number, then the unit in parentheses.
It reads 2 (mV)
